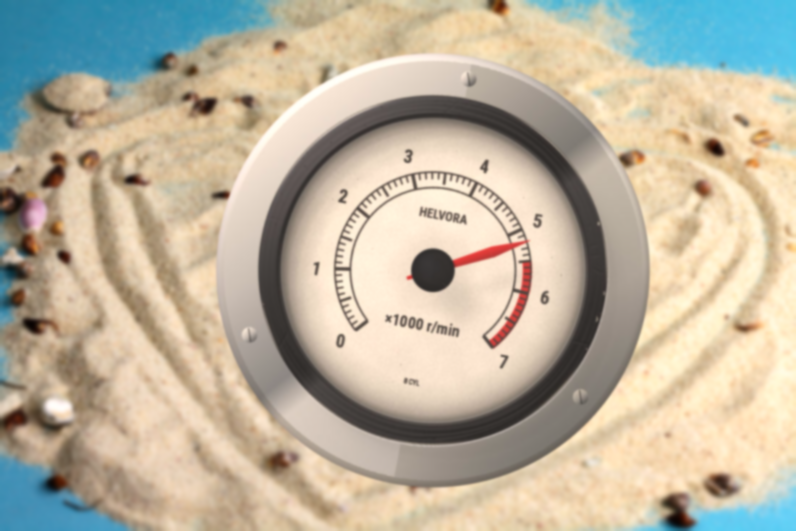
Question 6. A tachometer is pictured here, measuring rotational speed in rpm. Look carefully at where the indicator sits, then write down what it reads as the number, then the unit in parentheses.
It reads 5200 (rpm)
